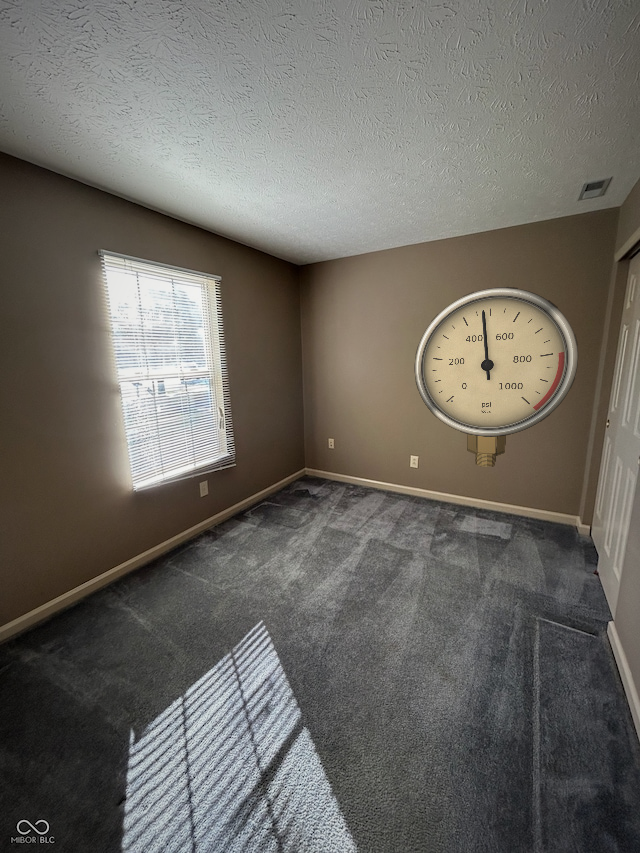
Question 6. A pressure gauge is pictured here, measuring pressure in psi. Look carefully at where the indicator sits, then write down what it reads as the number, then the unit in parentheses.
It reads 475 (psi)
